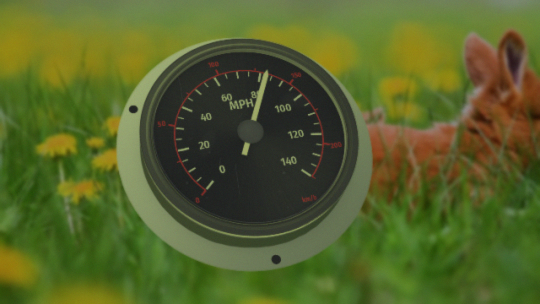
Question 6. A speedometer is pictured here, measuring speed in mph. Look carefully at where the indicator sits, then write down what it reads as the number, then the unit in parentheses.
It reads 82.5 (mph)
